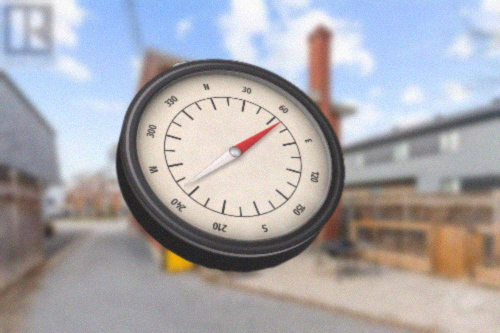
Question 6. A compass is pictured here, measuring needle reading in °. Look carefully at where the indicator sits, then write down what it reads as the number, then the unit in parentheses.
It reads 67.5 (°)
